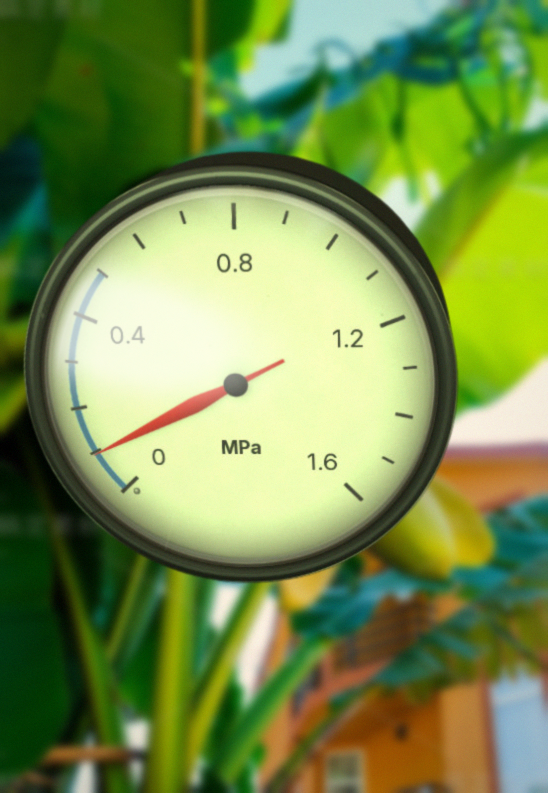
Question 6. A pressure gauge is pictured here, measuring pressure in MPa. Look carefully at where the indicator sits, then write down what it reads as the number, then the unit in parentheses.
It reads 0.1 (MPa)
